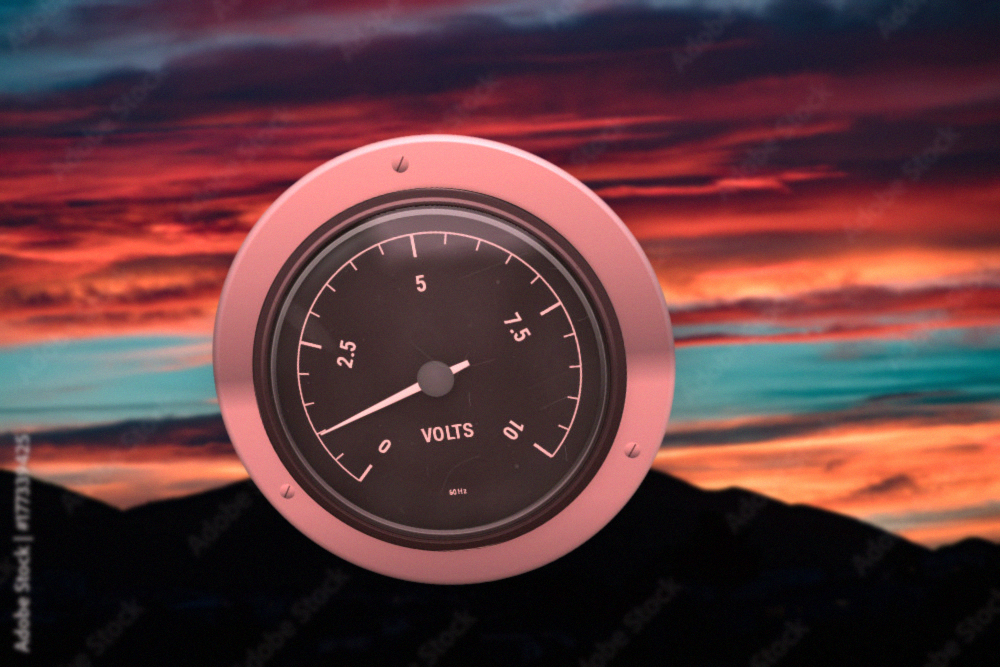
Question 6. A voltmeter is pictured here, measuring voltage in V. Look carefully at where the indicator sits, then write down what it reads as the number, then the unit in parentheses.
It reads 1 (V)
